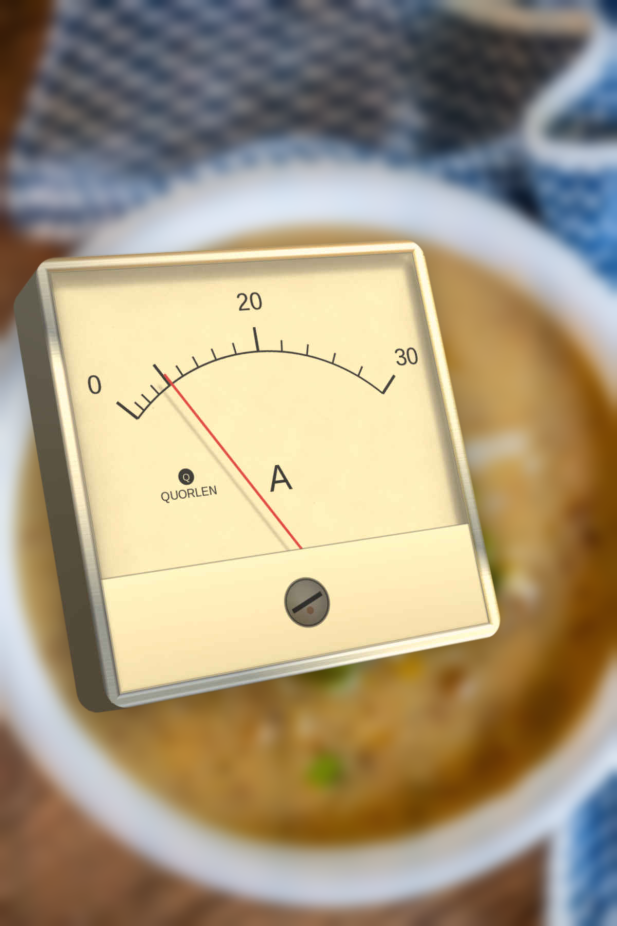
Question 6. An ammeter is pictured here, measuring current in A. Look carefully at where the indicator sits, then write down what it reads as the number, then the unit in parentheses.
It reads 10 (A)
